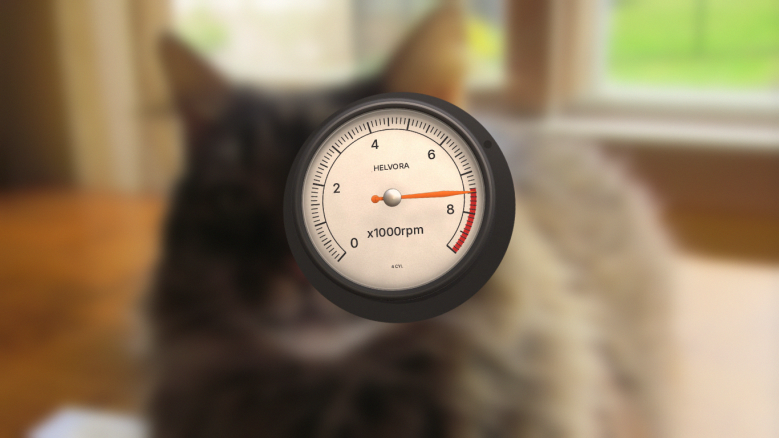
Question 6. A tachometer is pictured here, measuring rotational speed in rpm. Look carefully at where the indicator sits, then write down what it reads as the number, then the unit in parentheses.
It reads 7500 (rpm)
